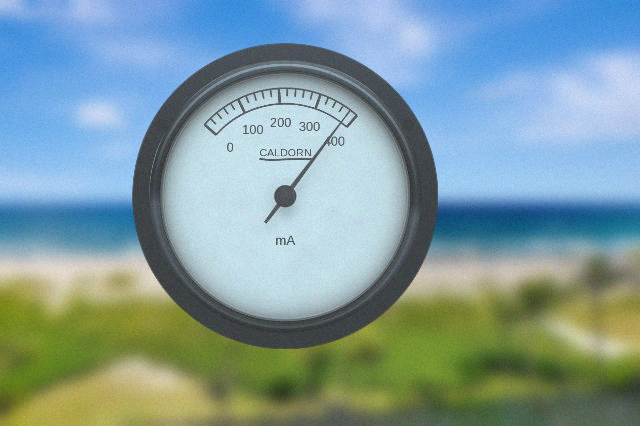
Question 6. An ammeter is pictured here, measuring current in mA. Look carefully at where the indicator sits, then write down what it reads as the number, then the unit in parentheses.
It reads 380 (mA)
